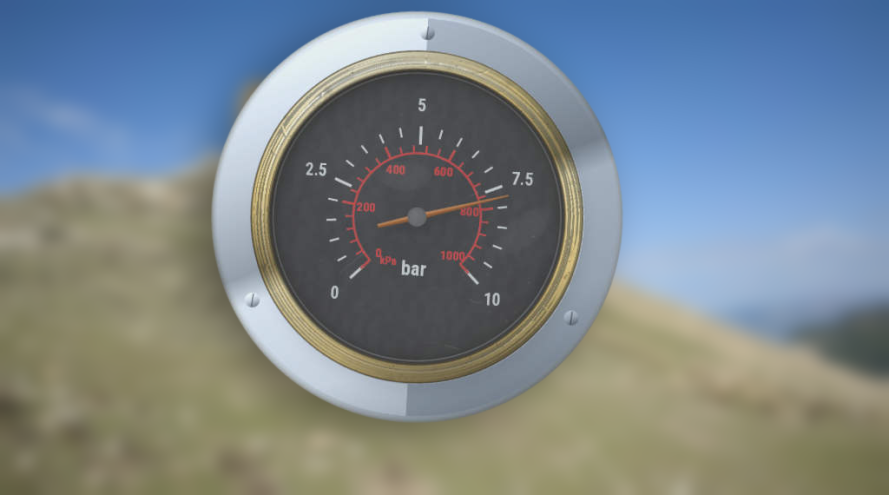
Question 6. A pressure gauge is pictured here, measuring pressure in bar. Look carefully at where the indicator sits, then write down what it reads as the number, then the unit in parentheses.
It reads 7.75 (bar)
